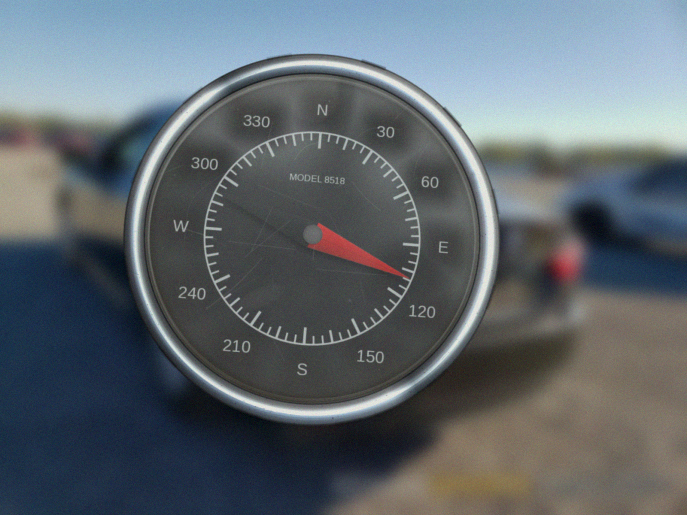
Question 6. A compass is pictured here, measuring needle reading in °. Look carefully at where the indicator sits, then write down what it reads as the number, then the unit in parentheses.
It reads 110 (°)
